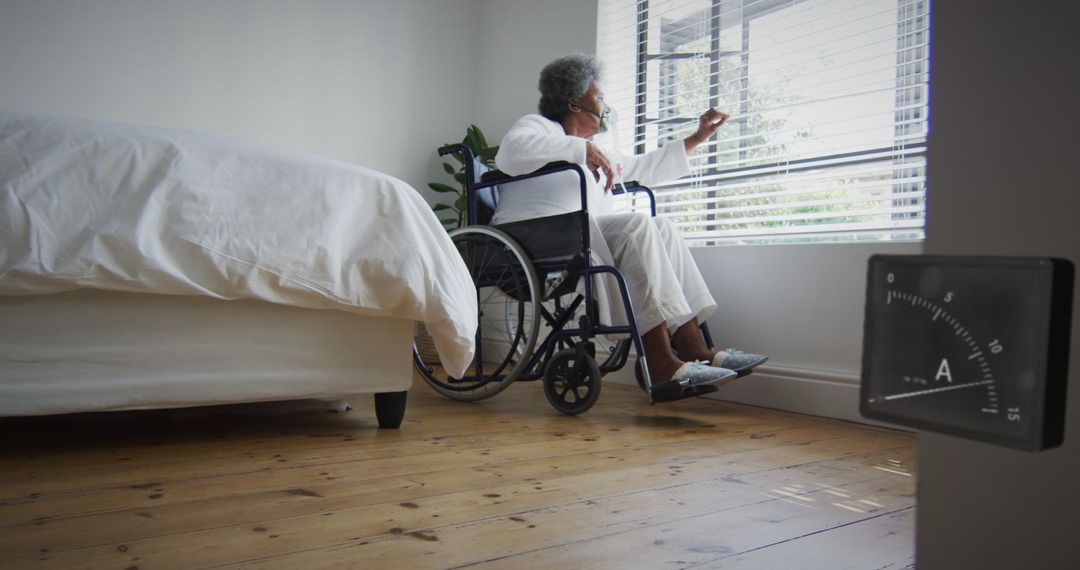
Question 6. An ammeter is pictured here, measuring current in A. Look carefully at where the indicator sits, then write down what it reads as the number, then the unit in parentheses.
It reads 12.5 (A)
